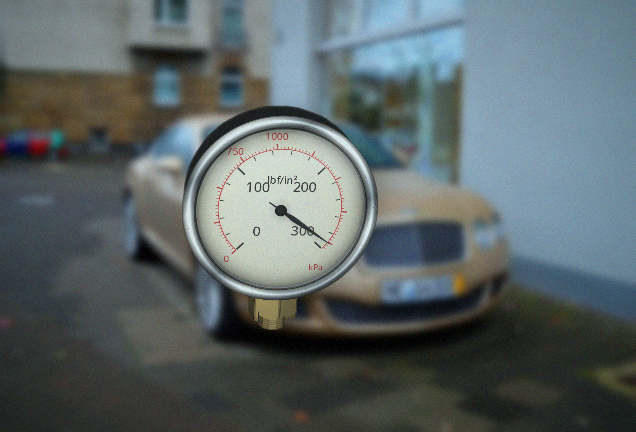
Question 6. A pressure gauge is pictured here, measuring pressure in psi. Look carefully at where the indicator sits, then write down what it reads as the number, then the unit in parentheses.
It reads 290 (psi)
